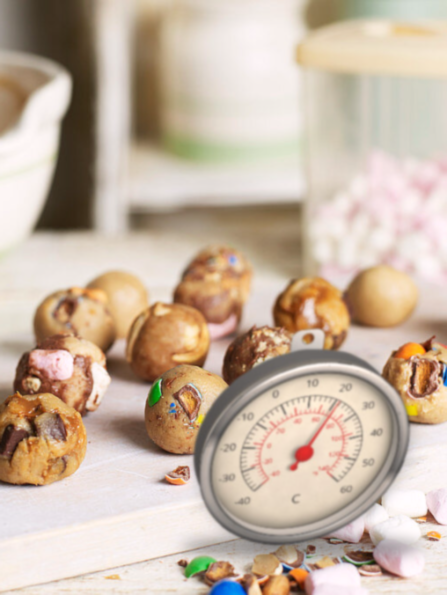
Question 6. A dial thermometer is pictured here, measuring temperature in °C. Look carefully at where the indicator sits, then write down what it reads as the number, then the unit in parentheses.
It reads 20 (°C)
